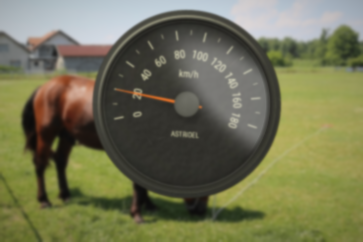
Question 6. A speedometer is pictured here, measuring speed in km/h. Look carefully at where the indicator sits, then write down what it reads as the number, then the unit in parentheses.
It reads 20 (km/h)
